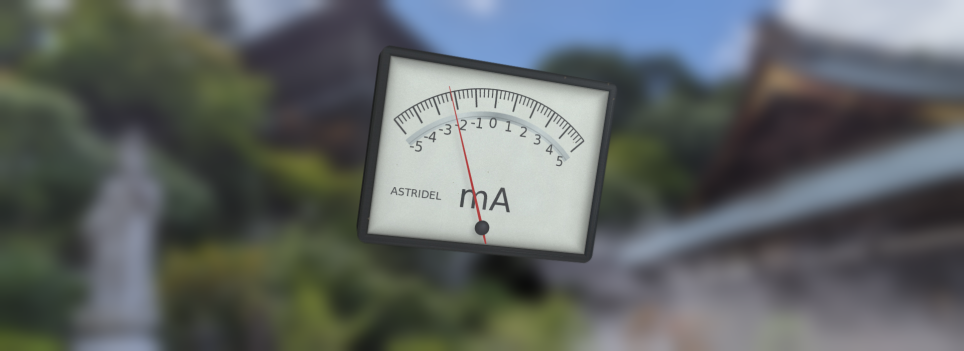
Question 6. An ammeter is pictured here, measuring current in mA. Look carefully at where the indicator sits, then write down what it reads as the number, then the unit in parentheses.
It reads -2.2 (mA)
